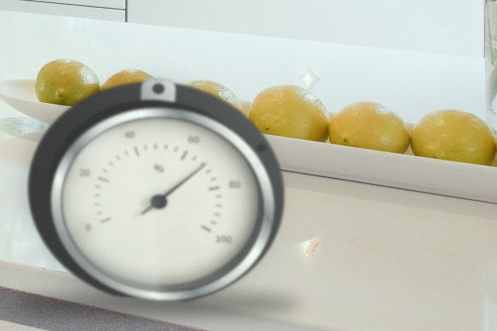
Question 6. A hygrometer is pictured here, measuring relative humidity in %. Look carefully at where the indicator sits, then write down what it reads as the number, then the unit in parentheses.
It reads 68 (%)
